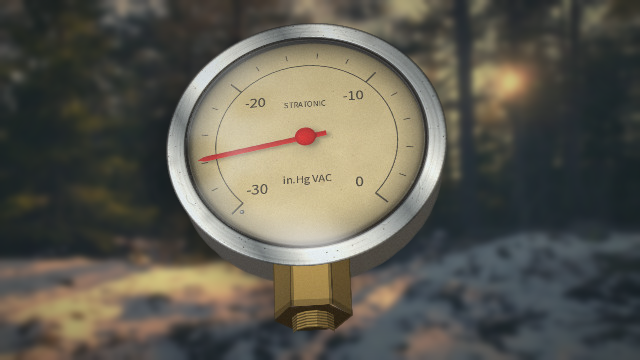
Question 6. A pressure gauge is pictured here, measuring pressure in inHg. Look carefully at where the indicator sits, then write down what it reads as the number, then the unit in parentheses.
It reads -26 (inHg)
